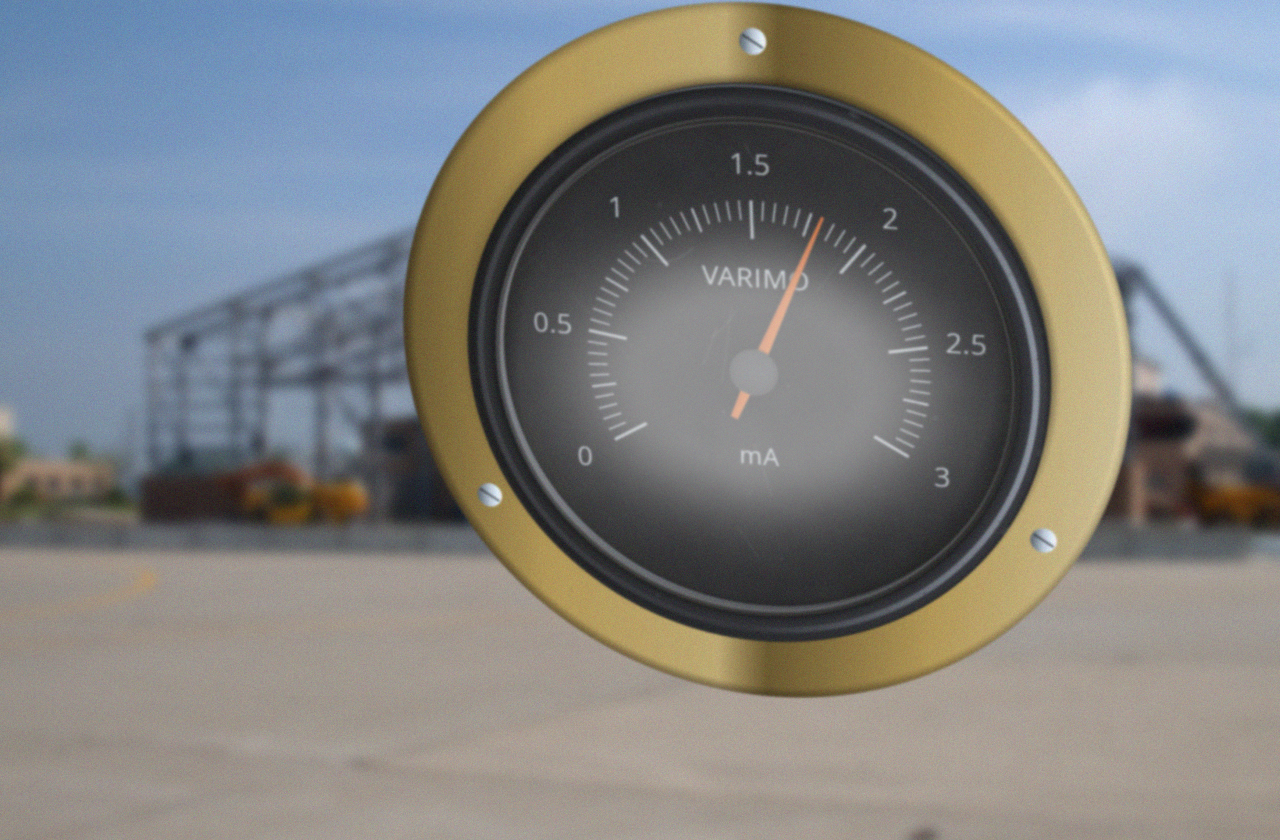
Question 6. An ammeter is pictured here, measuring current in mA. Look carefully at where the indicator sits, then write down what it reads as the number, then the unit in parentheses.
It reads 1.8 (mA)
